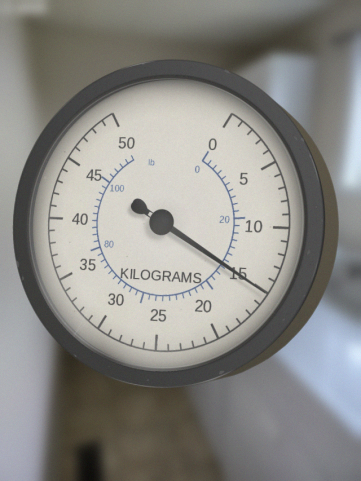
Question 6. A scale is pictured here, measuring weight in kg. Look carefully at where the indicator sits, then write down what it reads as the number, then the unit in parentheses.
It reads 15 (kg)
